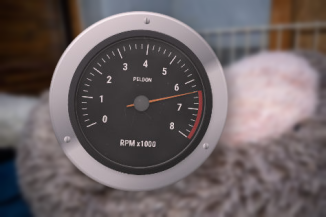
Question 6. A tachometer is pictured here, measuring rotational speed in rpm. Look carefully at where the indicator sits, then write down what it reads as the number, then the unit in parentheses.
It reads 6400 (rpm)
